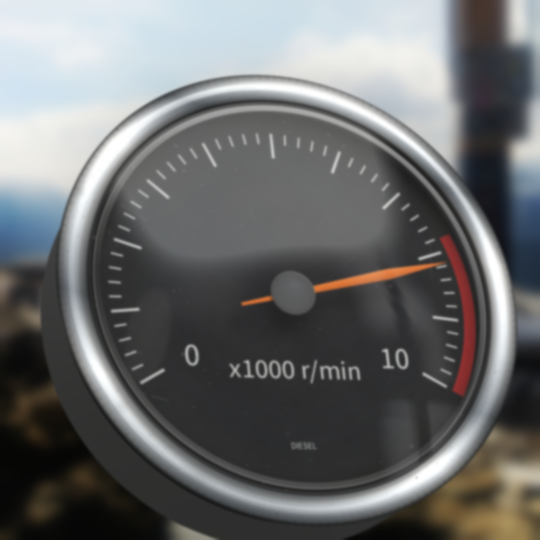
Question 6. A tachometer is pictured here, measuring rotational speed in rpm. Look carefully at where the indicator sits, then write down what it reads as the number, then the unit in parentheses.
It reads 8200 (rpm)
